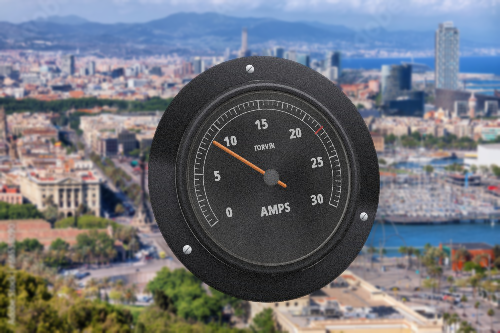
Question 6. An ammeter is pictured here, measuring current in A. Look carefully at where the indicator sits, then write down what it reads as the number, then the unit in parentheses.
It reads 8.5 (A)
